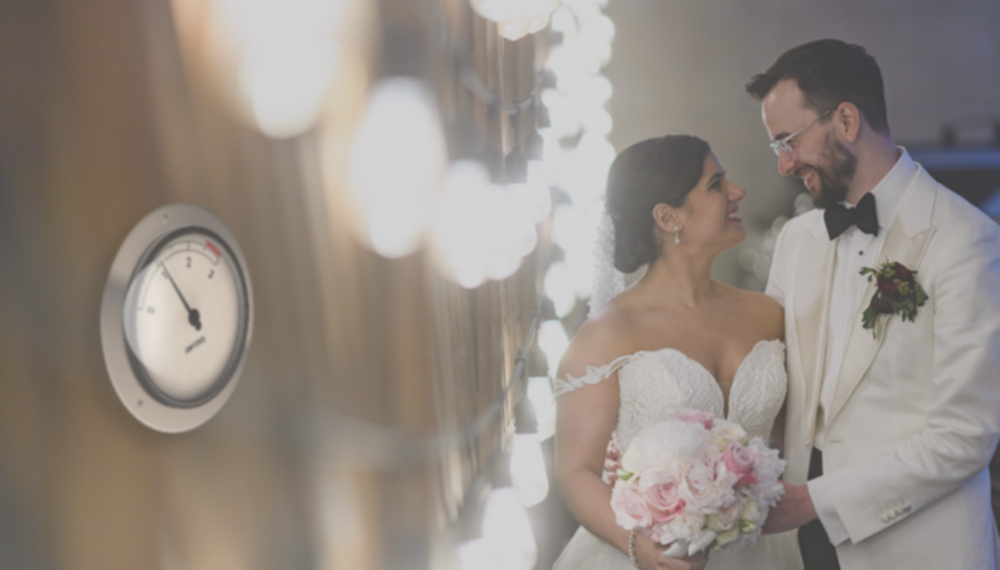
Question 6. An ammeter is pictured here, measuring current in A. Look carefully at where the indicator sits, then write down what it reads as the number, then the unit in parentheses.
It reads 1 (A)
